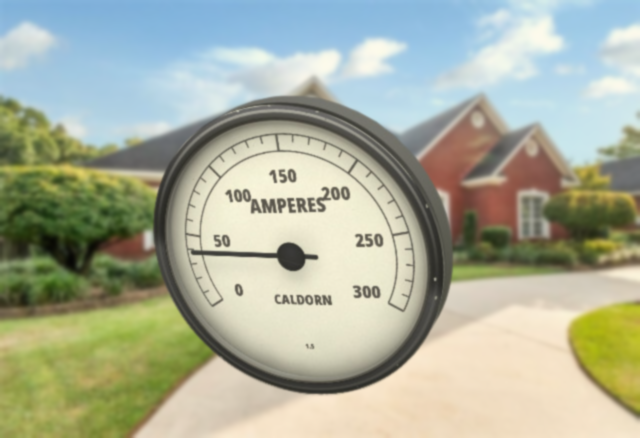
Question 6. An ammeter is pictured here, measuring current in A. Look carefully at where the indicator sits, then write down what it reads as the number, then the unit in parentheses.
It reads 40 (A)
